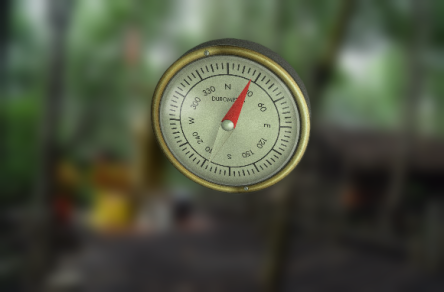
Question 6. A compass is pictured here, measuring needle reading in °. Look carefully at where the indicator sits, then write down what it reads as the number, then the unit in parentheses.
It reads 25 (°)
